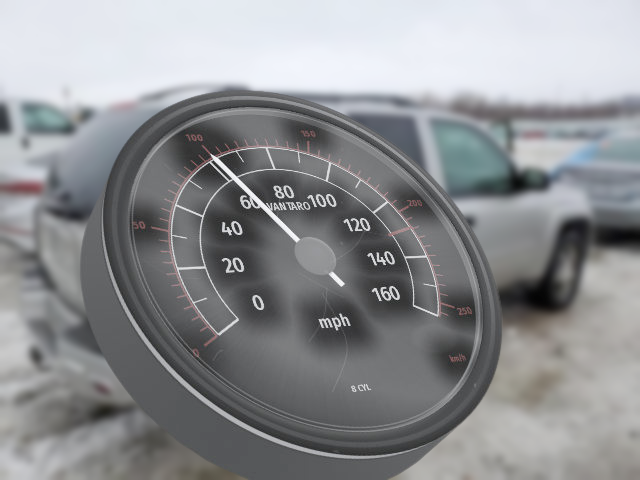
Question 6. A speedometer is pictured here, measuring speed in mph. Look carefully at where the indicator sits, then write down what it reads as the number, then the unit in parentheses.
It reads 60 (mph)
